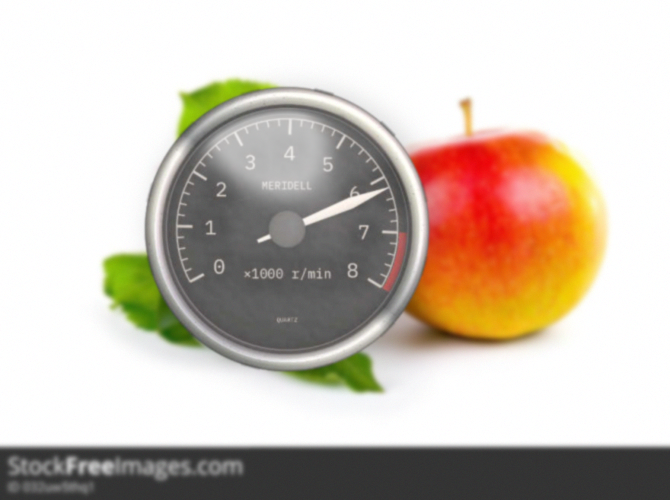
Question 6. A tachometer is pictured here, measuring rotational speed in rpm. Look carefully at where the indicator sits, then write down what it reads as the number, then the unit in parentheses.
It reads 6200 (rpm)
